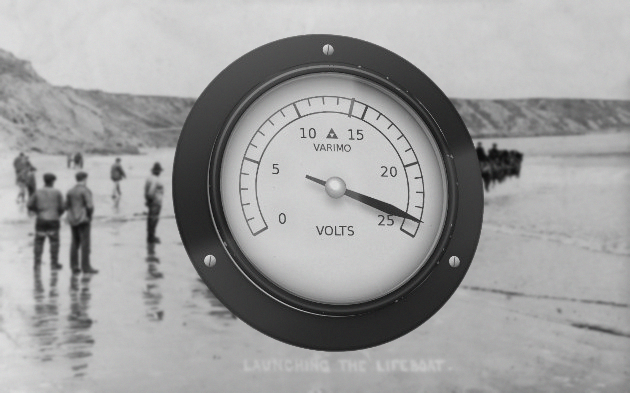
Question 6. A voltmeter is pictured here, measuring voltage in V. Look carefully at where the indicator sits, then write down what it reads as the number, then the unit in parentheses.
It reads 24 (V)
